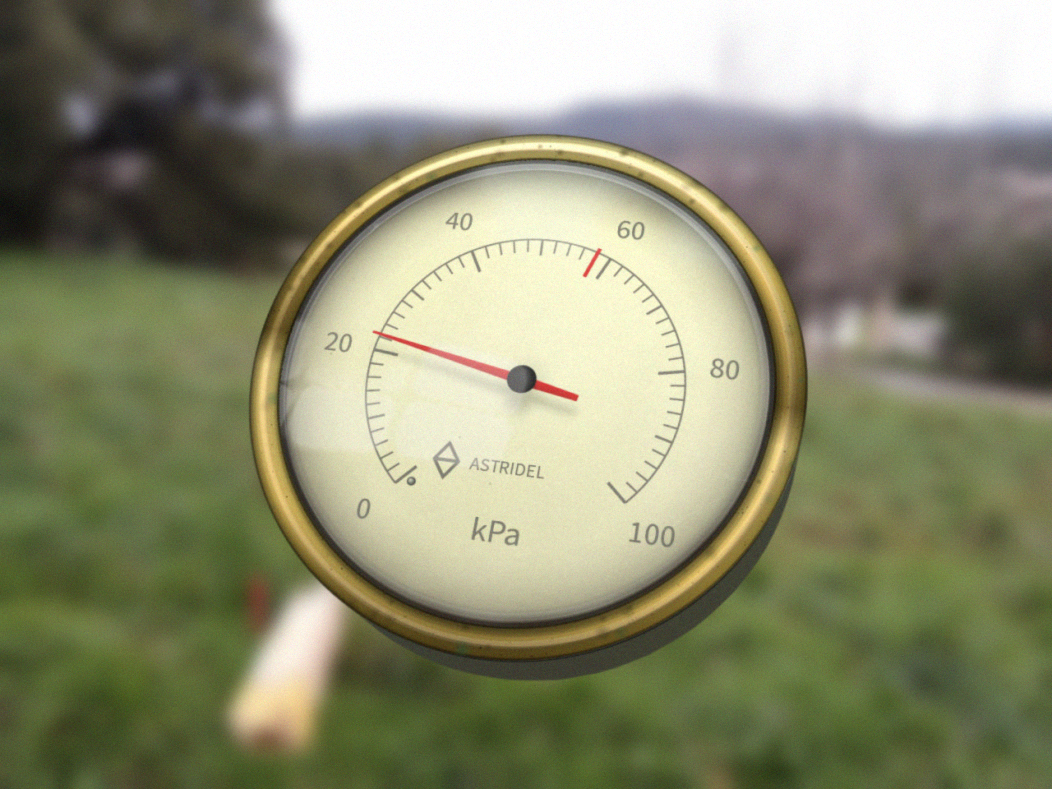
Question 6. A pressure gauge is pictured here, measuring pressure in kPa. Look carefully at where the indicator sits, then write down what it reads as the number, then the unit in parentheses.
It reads 22 (kPa)
